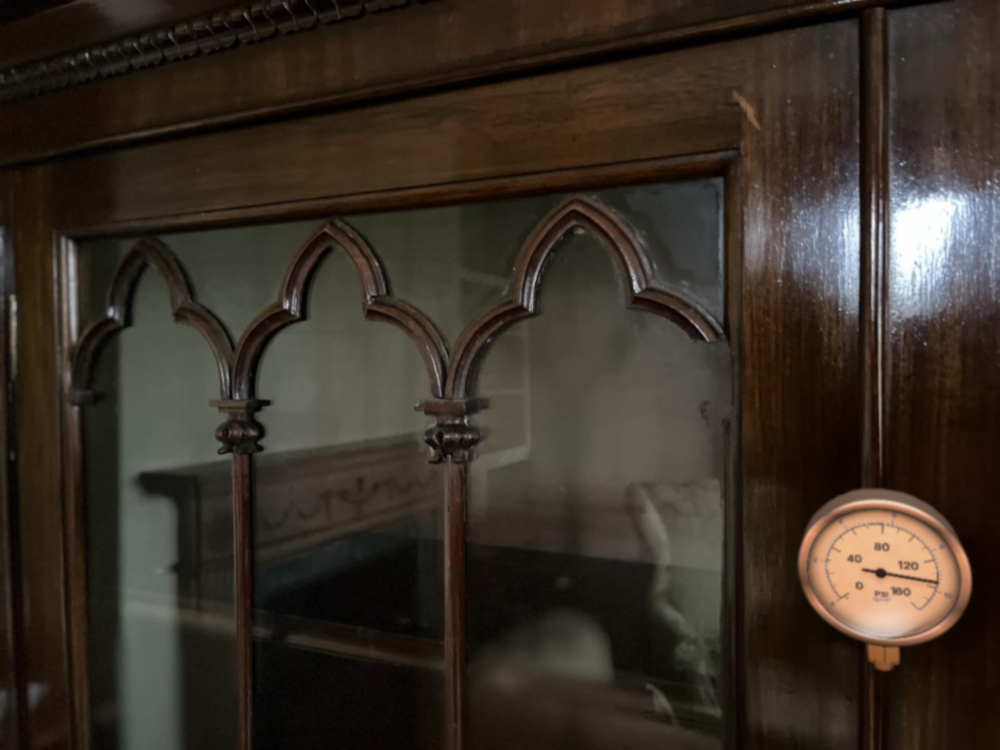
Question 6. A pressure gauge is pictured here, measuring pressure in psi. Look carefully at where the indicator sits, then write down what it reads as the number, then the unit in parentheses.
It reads 135 (psi)
